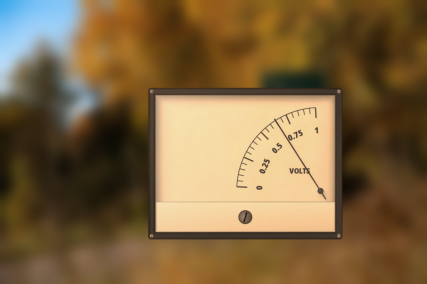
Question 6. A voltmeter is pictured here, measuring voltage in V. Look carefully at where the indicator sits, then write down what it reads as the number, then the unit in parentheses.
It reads 0.65 (V)
